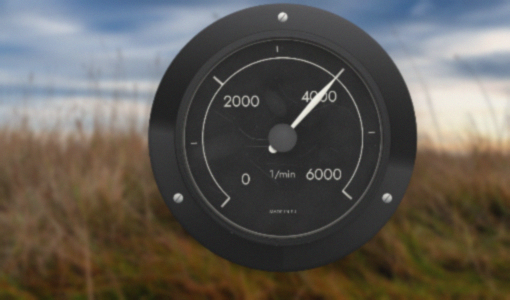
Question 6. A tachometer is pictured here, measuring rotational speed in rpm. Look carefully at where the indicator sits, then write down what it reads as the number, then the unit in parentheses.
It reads 4000 (rpm)
